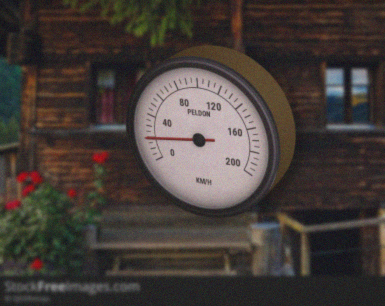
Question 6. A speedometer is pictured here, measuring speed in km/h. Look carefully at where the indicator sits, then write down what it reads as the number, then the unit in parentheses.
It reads 20 (km/h)
